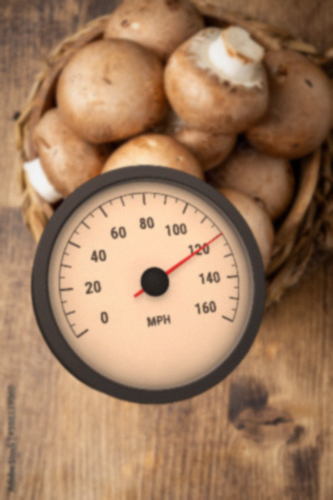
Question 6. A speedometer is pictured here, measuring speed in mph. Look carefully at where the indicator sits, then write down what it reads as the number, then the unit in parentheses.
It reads 120 (mph)
